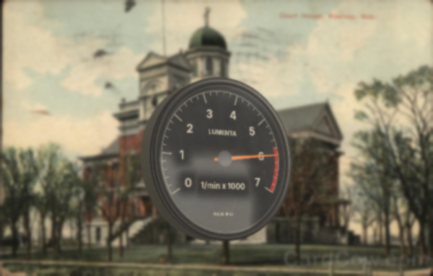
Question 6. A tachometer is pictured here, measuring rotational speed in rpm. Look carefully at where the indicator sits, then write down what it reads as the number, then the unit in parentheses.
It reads 6000 (rpm)
